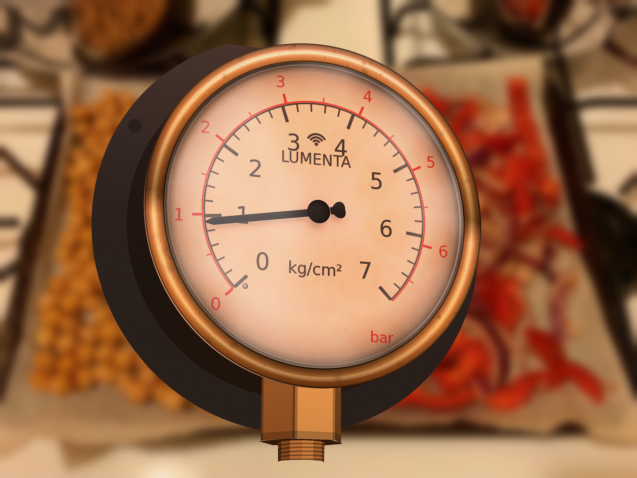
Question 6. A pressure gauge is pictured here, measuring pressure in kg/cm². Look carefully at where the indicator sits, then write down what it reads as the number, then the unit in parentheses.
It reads 0.9 (kg/cm²)
